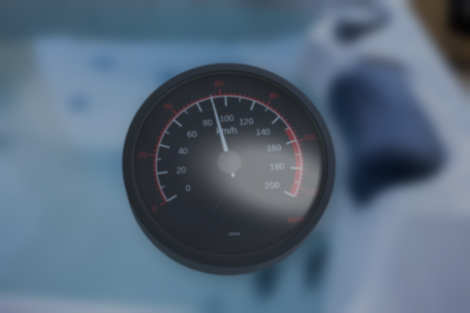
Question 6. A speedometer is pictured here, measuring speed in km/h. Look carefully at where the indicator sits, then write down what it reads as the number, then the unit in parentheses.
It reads 90 (km/h)
